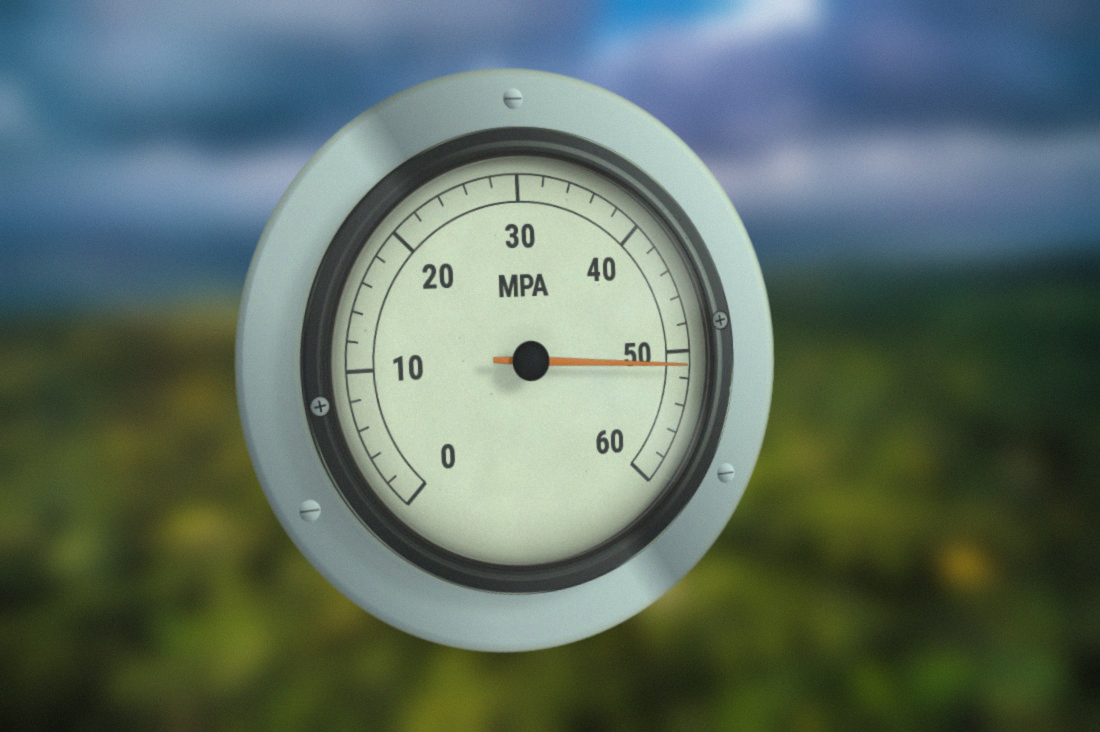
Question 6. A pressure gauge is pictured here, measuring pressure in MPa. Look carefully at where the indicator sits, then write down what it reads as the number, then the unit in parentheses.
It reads 51 (MPa)
